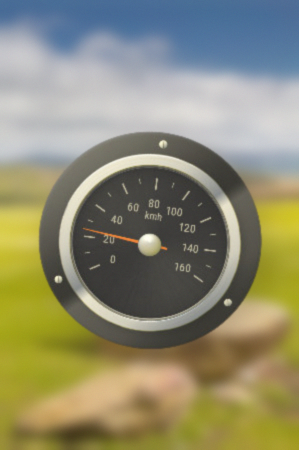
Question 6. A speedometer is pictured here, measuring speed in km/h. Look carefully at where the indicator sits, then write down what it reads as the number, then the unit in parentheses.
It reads 25 (km/h)
